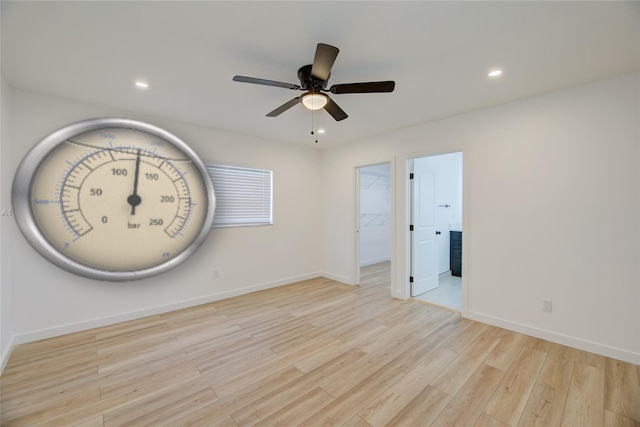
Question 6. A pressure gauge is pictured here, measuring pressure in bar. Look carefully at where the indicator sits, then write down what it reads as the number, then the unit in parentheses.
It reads 125 (bar)
